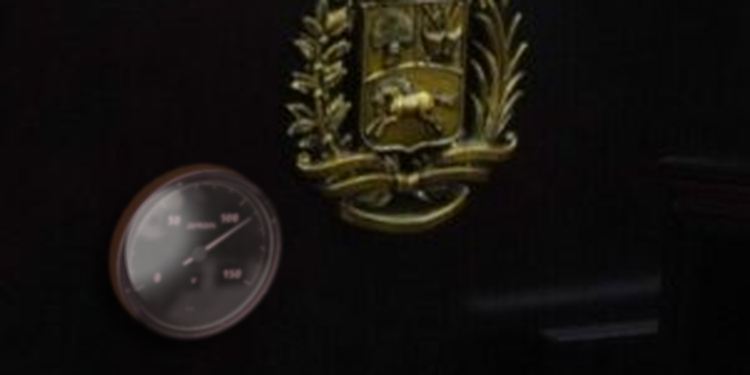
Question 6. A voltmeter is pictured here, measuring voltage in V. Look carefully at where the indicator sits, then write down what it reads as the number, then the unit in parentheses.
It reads 110 (V)
